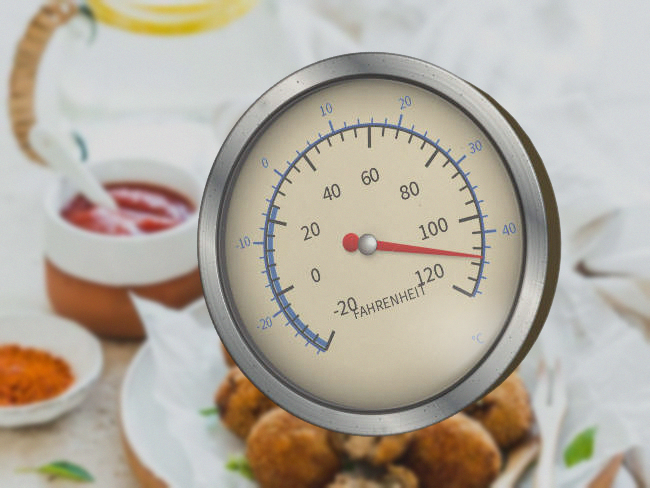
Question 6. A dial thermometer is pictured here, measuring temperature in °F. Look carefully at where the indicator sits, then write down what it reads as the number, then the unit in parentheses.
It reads 110 (°F)
